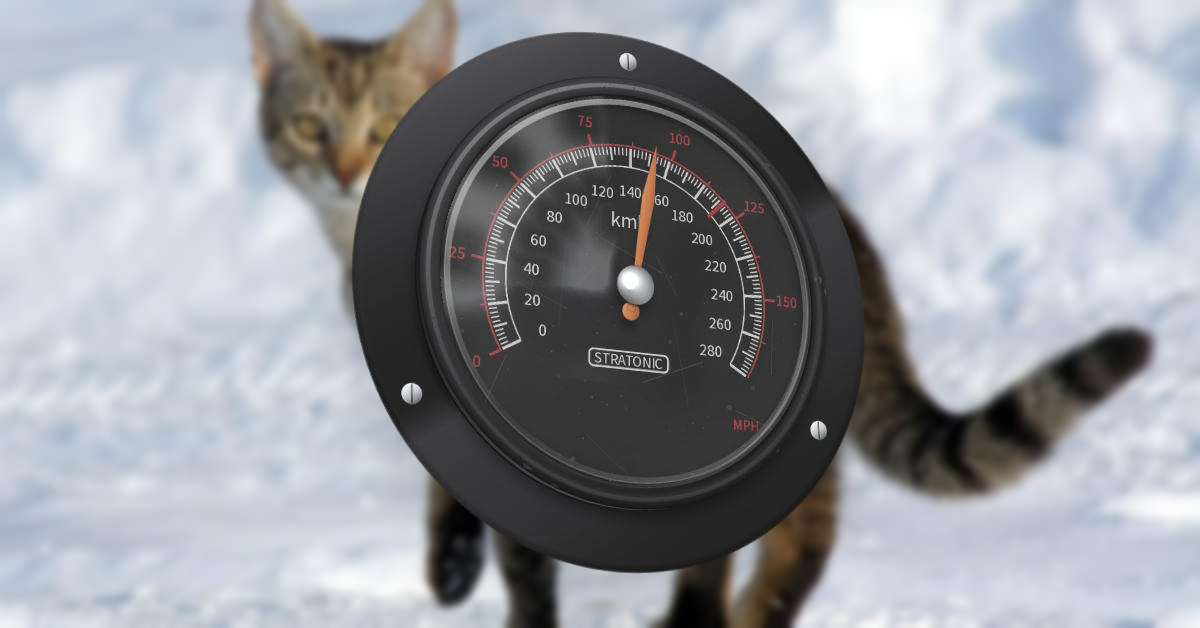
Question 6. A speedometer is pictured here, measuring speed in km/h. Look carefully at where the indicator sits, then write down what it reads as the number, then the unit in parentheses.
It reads 150 (km/h)
